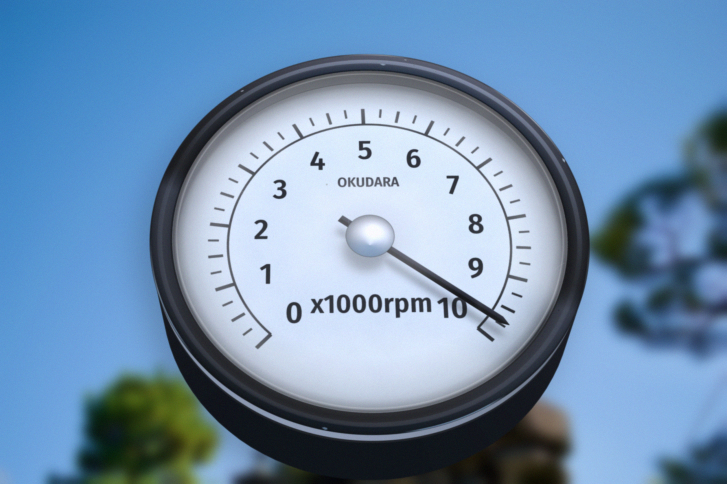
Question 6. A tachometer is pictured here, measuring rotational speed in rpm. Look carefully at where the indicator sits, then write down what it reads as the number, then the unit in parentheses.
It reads 9750 (rpm)
